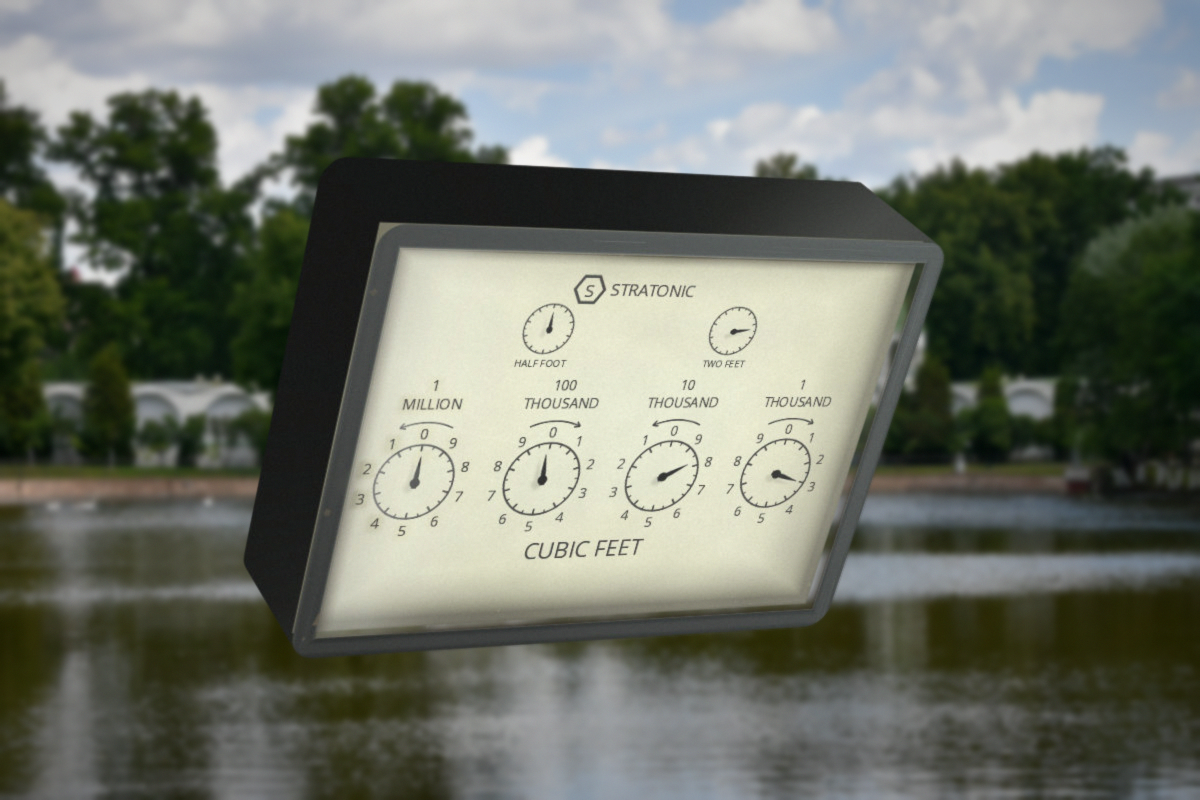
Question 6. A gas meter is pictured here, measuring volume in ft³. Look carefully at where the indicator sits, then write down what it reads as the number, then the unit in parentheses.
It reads 998300 (ft³)
